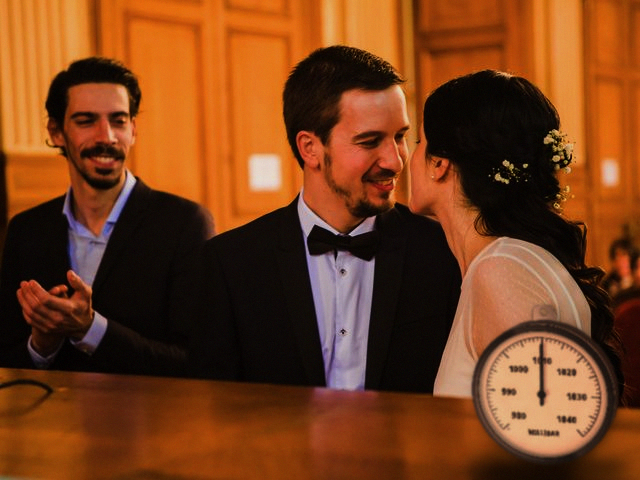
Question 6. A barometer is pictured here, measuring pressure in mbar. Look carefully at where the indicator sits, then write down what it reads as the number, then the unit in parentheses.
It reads 1010 (mbar)
